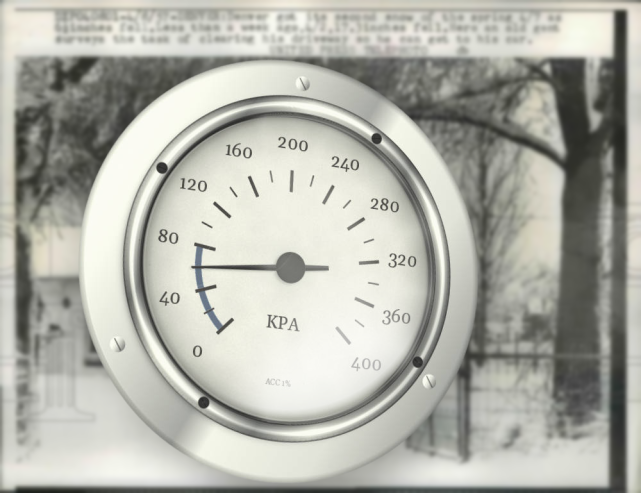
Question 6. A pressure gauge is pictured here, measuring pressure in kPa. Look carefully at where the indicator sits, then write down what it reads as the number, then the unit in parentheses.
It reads 60 (kPa)
